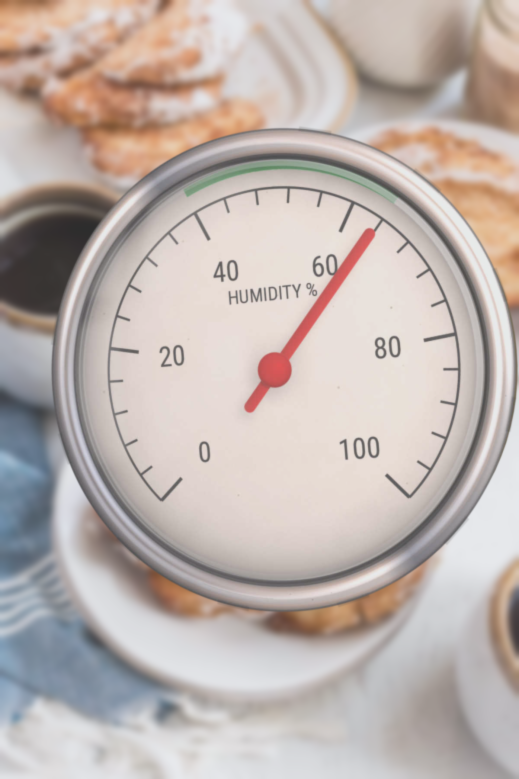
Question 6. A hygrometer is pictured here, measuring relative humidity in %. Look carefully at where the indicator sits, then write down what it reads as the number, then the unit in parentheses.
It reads 64 (%)
